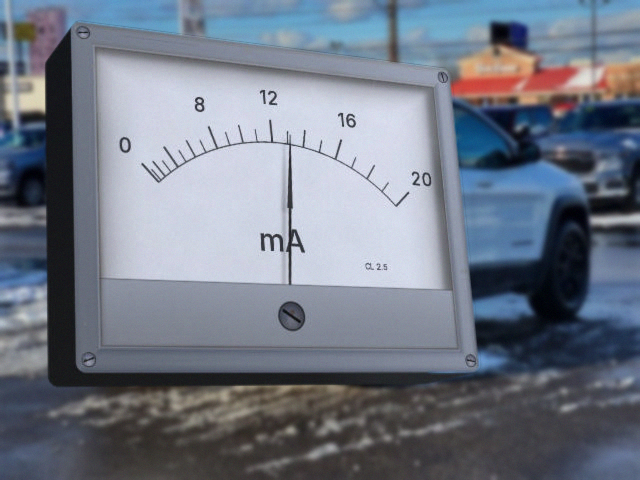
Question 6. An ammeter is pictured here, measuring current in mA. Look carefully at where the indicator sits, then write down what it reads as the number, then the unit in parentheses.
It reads 13 (mA)
